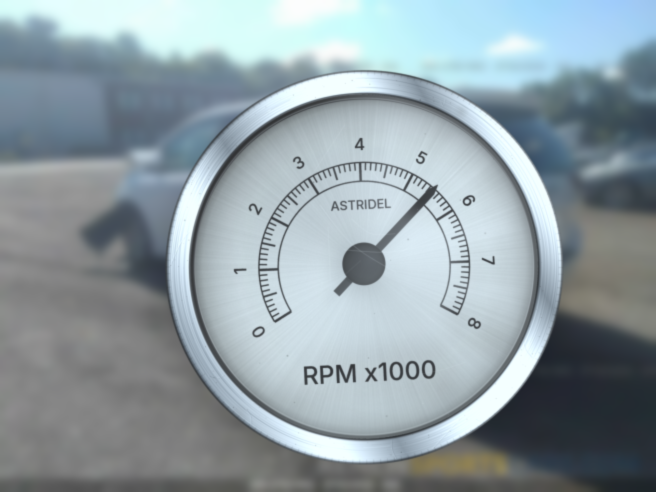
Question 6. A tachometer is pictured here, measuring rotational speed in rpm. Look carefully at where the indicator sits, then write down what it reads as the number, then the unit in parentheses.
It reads 5500 (rpm)
